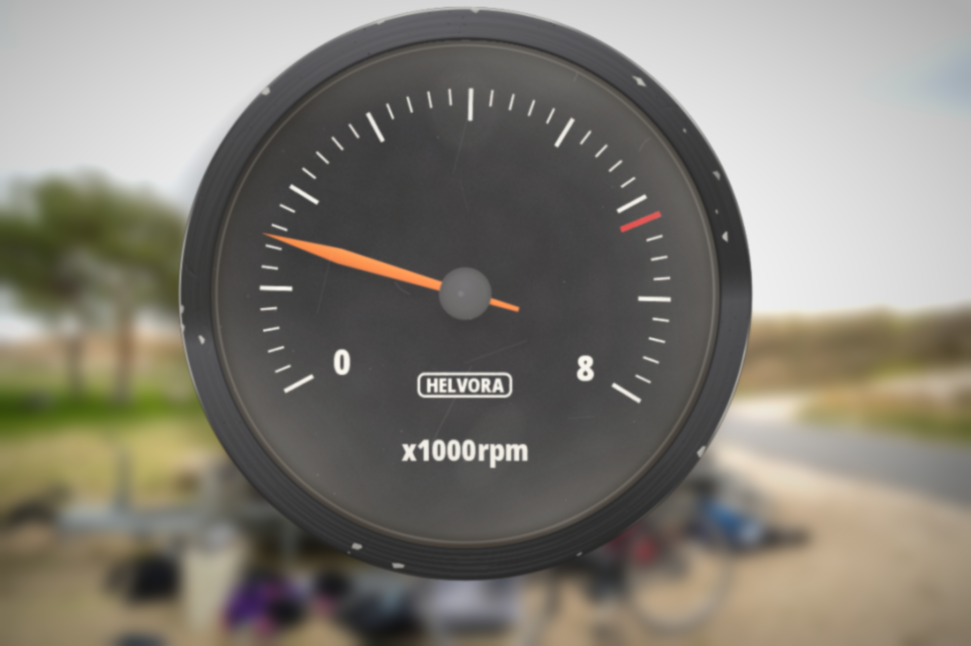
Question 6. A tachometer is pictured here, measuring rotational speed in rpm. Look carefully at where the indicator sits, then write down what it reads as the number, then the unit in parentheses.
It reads 1500 (rpm)
